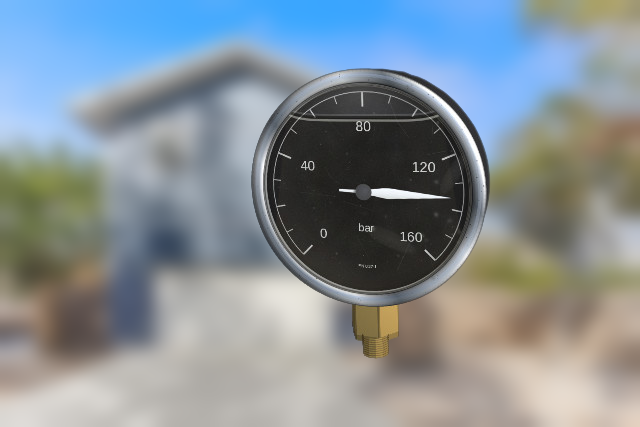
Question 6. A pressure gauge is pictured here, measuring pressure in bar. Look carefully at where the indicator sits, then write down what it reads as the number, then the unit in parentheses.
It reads 135 (bar)
